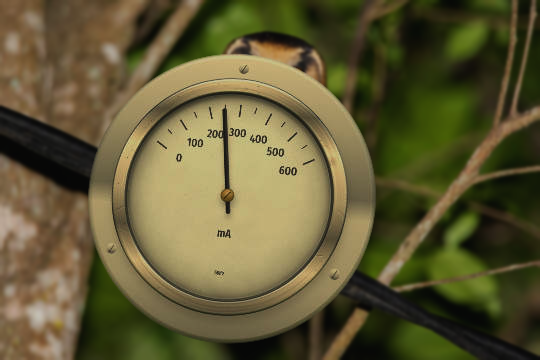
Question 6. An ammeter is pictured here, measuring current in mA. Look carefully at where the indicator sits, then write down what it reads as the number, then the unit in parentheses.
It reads 250 (mA)
